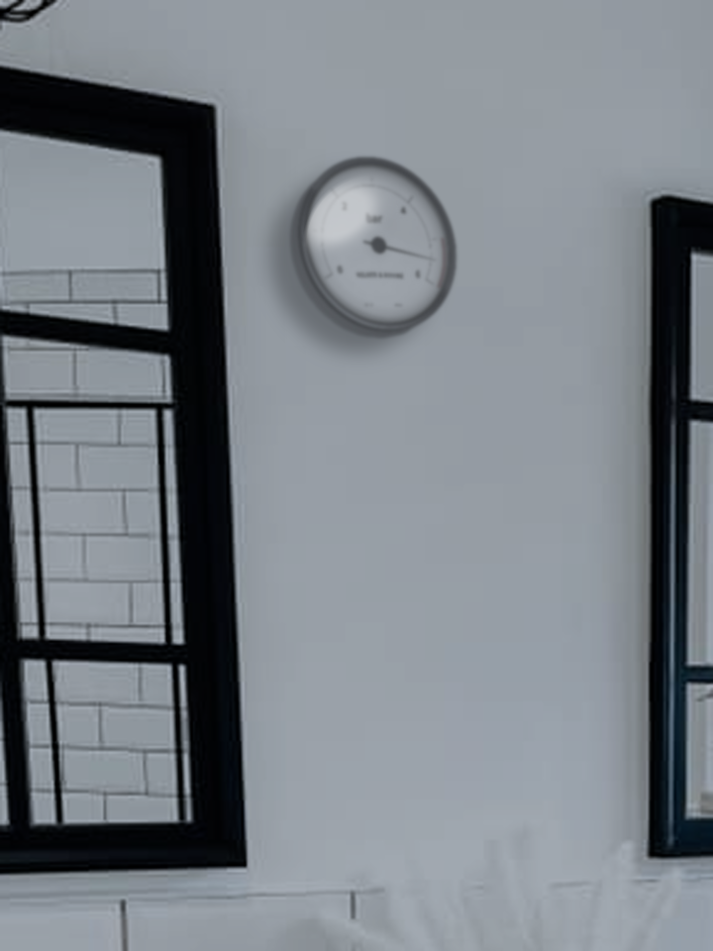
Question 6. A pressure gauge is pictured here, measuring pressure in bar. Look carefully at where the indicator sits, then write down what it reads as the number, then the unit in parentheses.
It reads 5.5 (bar)
